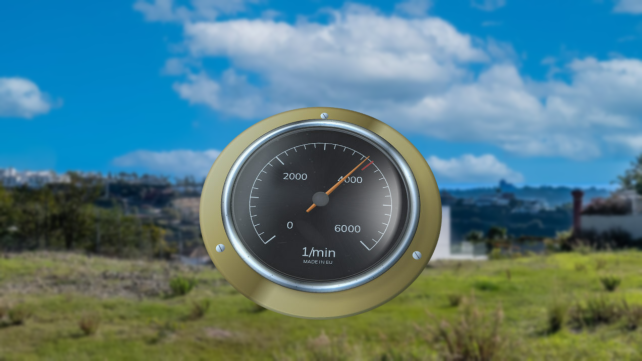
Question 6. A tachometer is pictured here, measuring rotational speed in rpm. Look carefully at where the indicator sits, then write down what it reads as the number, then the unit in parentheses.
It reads 3900 (rpm)
